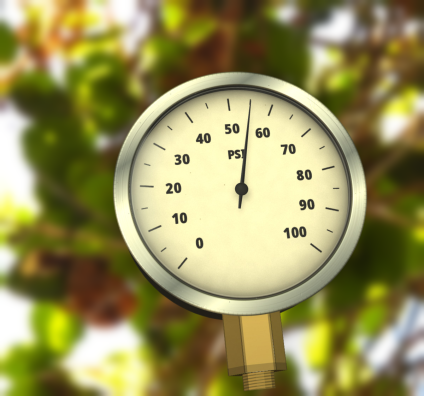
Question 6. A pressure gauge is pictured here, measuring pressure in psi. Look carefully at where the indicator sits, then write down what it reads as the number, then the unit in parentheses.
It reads 55 (psi)
